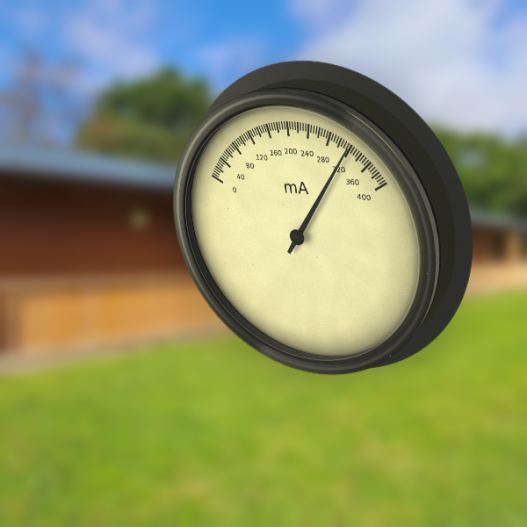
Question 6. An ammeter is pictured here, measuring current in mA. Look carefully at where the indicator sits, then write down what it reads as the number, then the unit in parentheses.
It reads 320 (mA)
